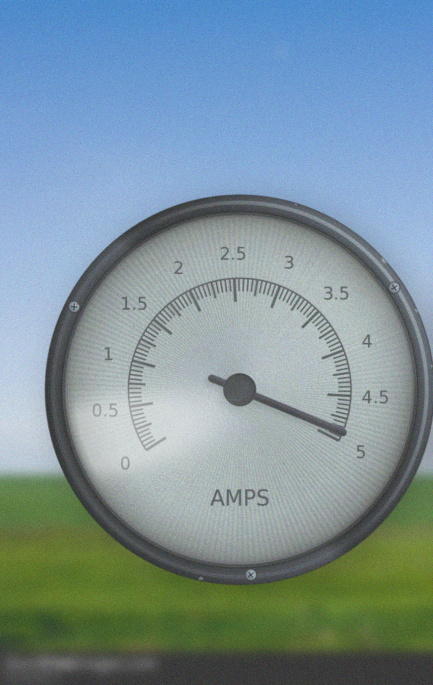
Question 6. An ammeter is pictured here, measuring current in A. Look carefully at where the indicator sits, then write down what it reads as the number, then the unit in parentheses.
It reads 4.9 (A)
